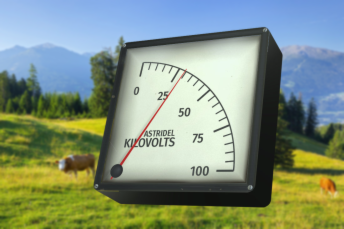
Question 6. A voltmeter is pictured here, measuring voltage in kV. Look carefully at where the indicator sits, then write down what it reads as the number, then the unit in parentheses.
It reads 30 (kV)
